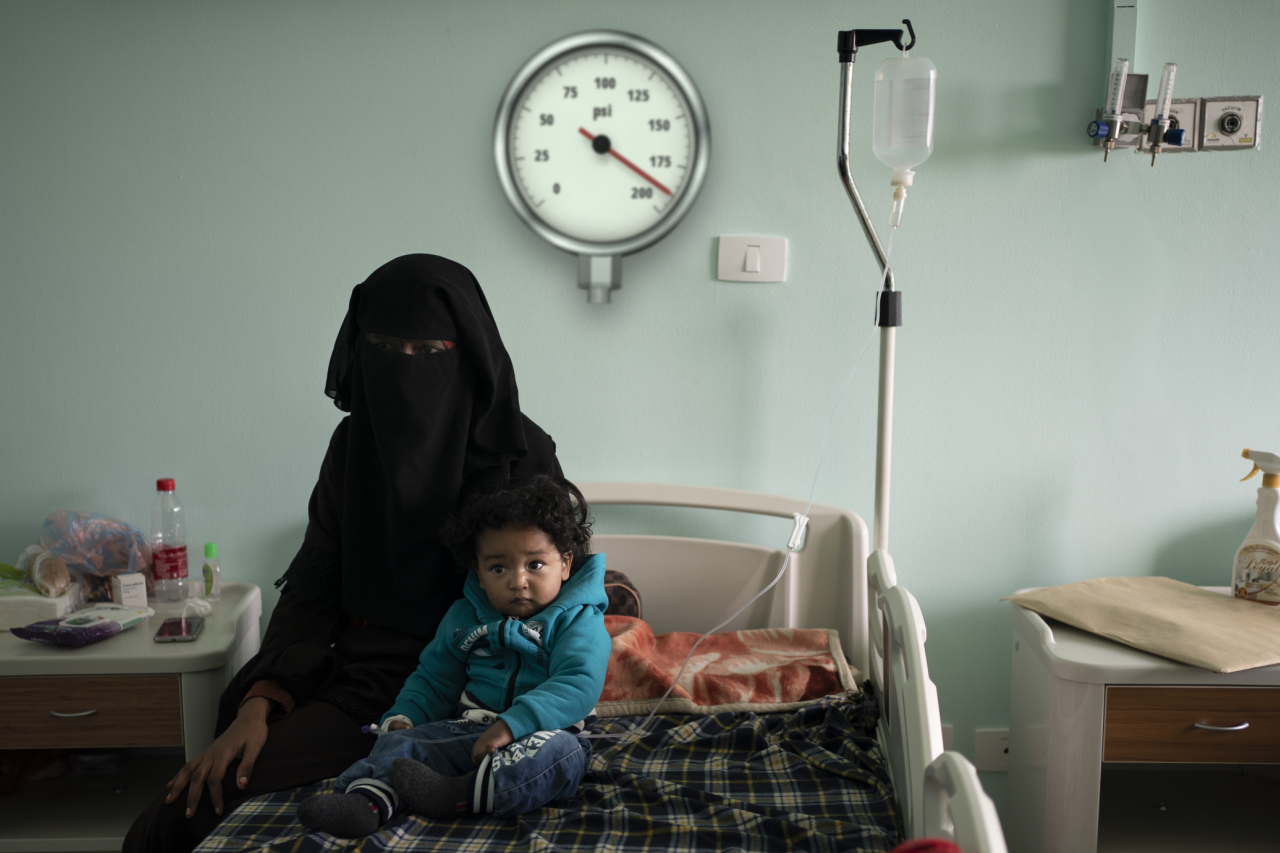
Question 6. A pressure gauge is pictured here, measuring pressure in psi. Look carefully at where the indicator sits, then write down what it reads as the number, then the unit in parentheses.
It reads 190 (psi)
